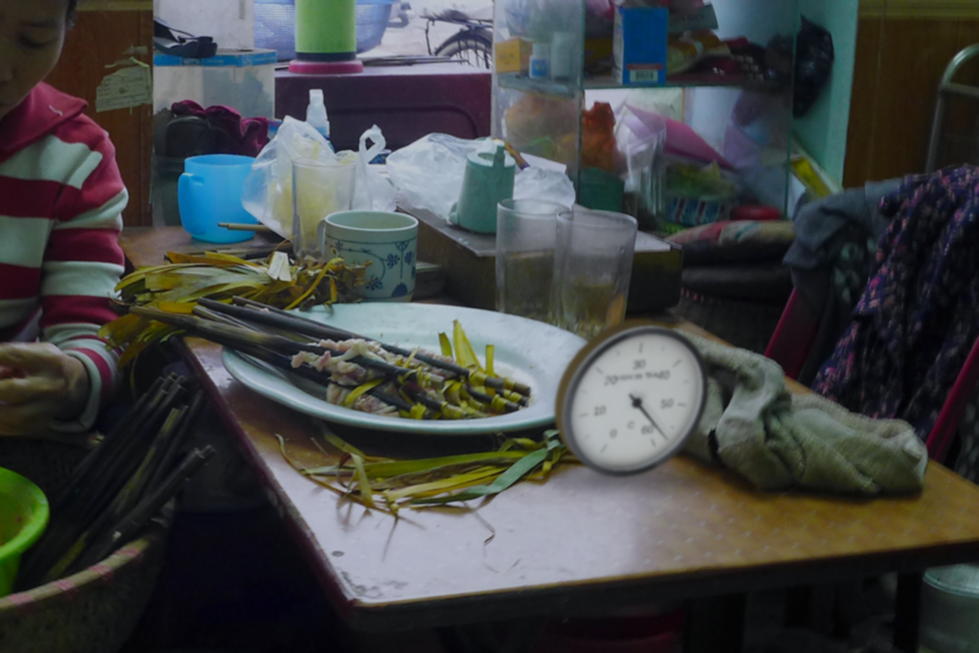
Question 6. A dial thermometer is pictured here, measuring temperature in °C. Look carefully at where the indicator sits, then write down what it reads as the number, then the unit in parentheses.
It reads 57.5 (°C)
